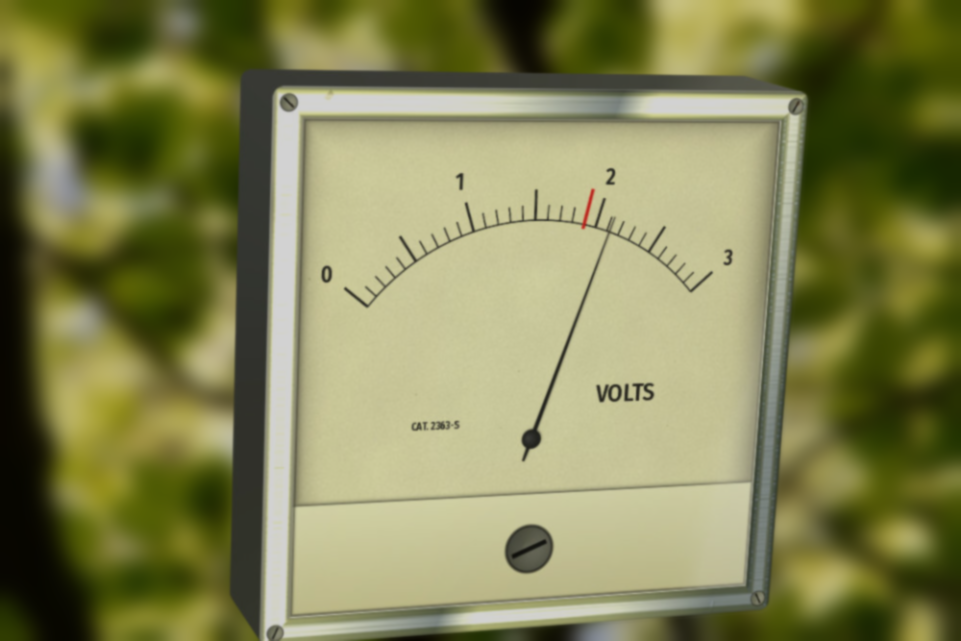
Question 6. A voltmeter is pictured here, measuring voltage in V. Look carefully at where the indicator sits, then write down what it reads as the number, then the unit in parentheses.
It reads 2.1 (V)
